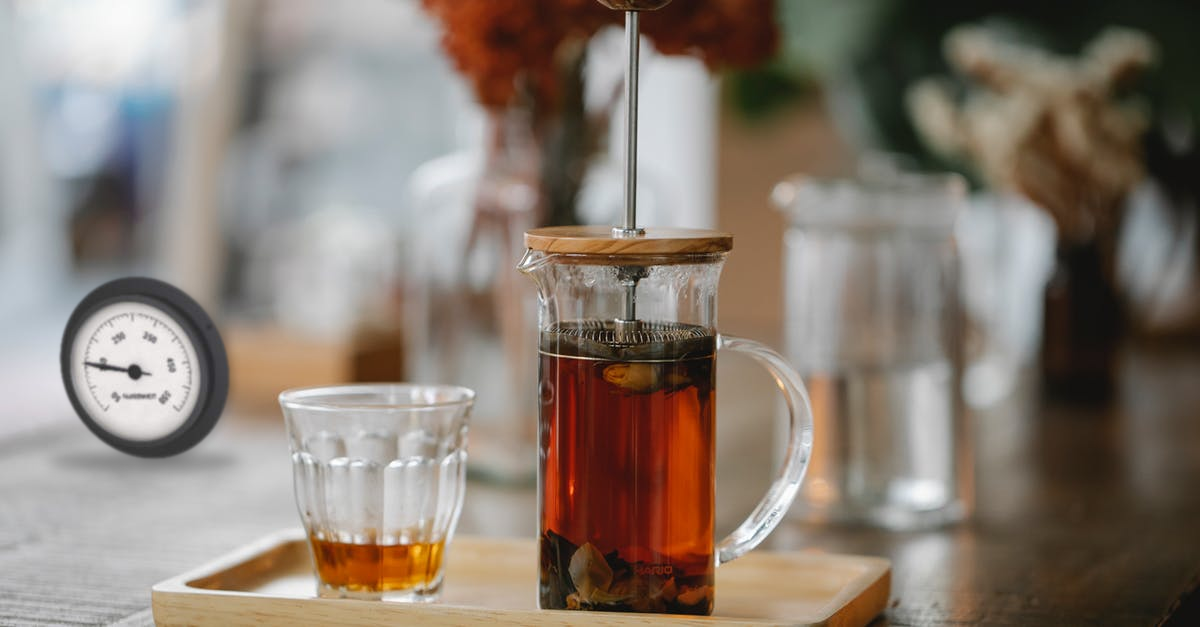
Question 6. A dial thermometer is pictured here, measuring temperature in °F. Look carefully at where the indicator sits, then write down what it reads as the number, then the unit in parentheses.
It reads 150 (°F)
